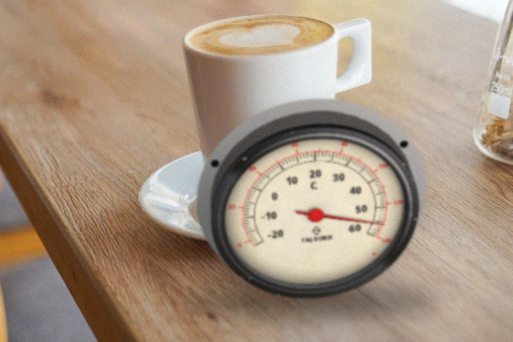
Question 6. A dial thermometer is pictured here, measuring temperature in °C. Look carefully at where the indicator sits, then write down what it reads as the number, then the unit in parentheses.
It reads 55 (°C)
